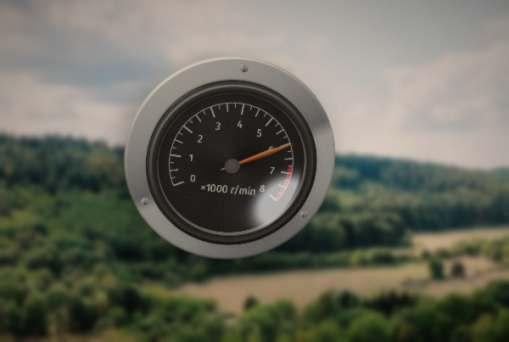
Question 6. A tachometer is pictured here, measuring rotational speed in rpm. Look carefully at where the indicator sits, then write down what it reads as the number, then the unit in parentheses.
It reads 6000 (rpm)
